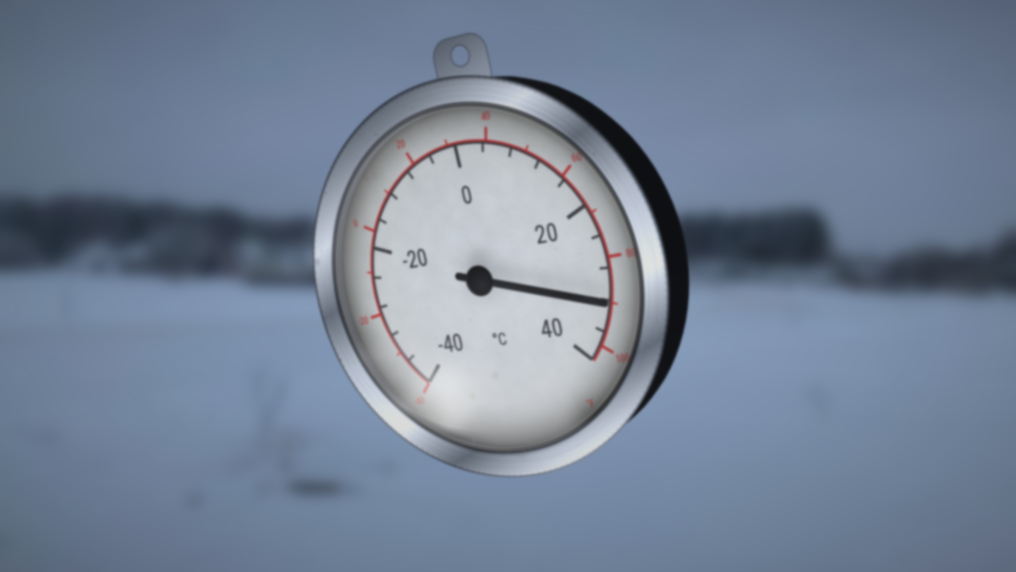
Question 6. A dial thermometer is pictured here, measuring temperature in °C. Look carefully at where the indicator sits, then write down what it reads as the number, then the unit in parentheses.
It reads 32 (°C)
